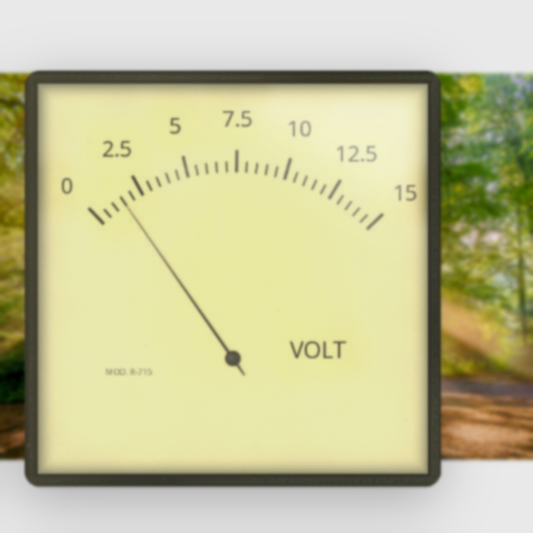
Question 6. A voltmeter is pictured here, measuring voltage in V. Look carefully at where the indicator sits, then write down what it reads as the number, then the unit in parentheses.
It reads 1.5 (V)
